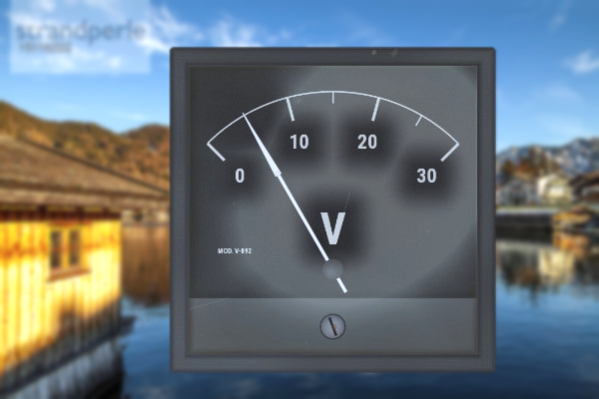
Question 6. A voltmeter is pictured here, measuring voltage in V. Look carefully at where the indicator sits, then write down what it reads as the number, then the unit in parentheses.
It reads 5 (V)
